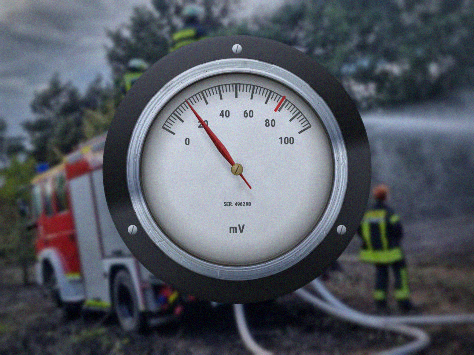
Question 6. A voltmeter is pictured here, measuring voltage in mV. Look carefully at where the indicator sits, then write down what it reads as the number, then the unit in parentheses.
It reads 20 (mV)
